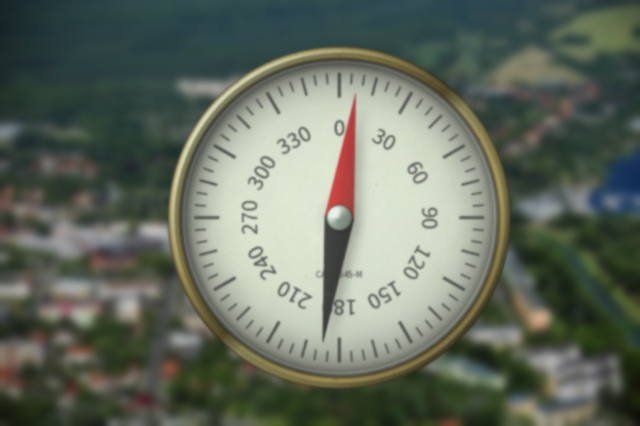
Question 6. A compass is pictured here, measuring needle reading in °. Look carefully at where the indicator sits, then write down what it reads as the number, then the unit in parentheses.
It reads 7.5 (°)
